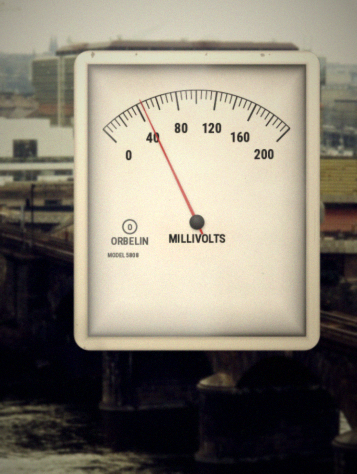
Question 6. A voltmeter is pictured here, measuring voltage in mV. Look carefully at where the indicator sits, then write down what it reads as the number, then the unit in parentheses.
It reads 45 (mV)
